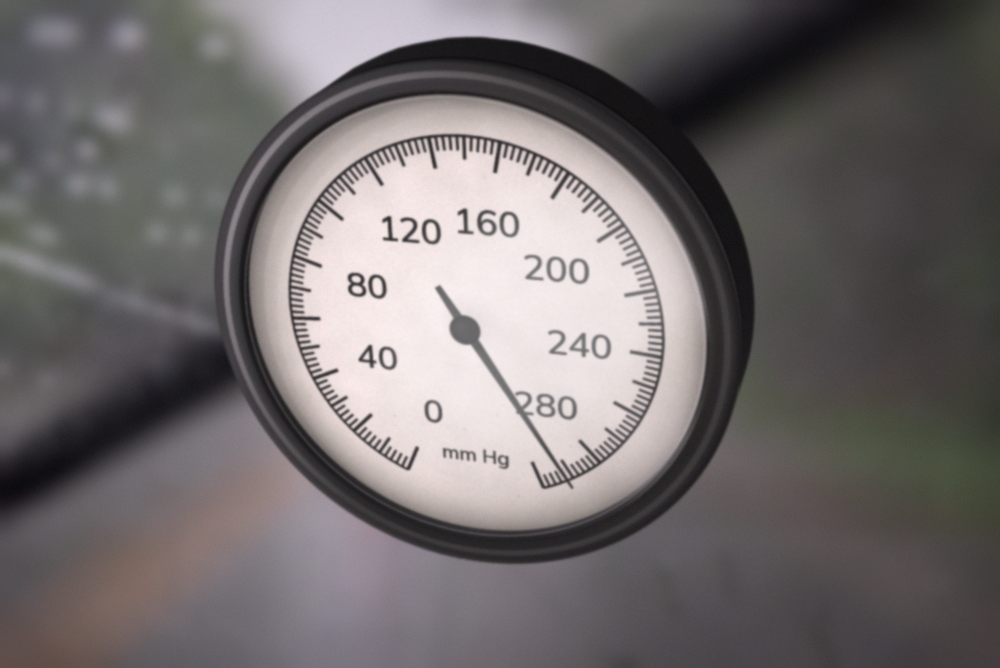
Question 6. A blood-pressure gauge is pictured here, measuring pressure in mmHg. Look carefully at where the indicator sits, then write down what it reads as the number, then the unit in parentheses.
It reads 290 (mmHg)
